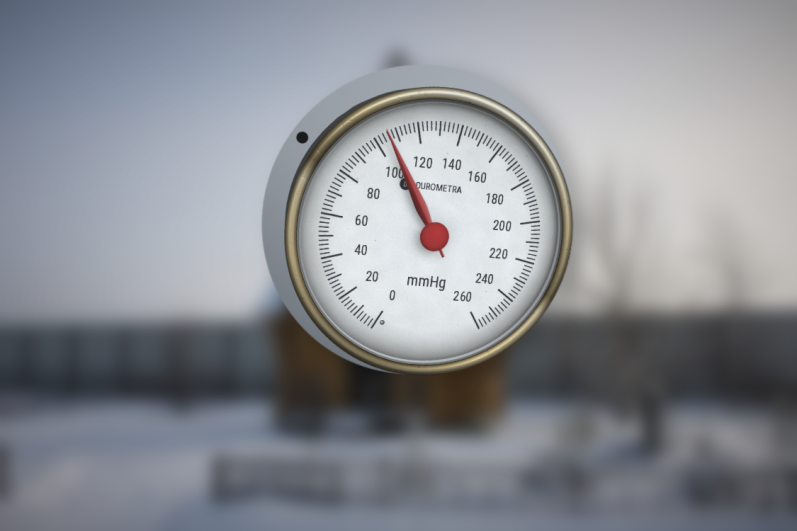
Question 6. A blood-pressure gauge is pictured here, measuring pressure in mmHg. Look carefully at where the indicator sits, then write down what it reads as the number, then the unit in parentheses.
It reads 106 (mmHg)
